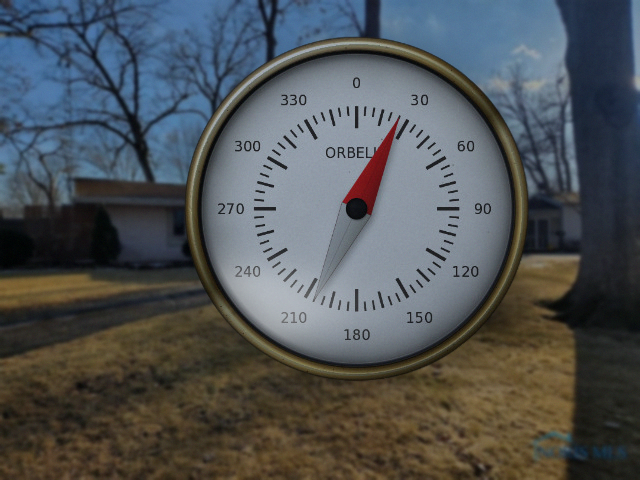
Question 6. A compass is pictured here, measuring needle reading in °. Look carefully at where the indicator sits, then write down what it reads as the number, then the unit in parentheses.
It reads 25 (°)
